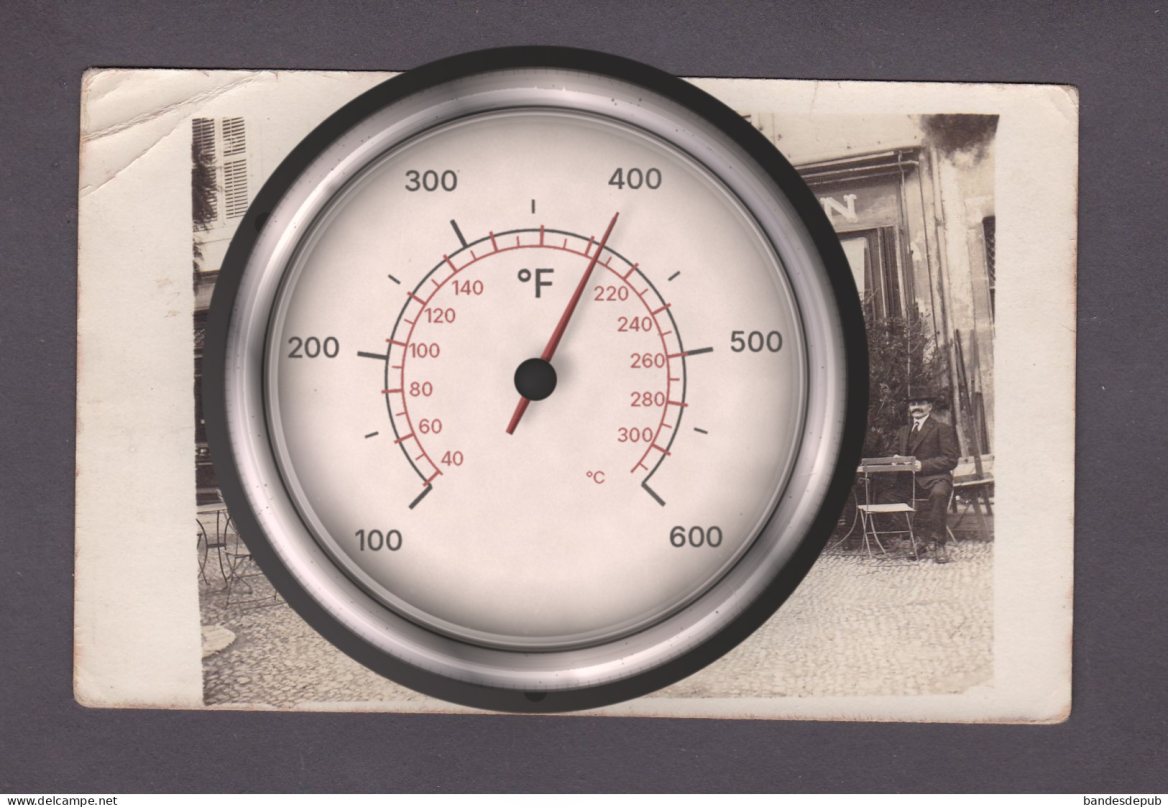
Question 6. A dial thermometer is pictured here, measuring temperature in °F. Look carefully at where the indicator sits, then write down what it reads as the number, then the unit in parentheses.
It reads 400 (°F)
